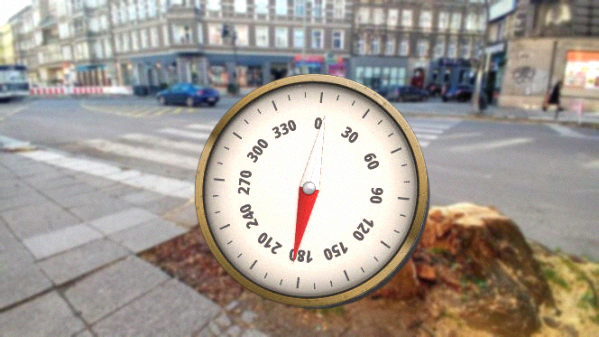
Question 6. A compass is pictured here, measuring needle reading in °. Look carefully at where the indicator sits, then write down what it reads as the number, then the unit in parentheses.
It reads 185 (°)
